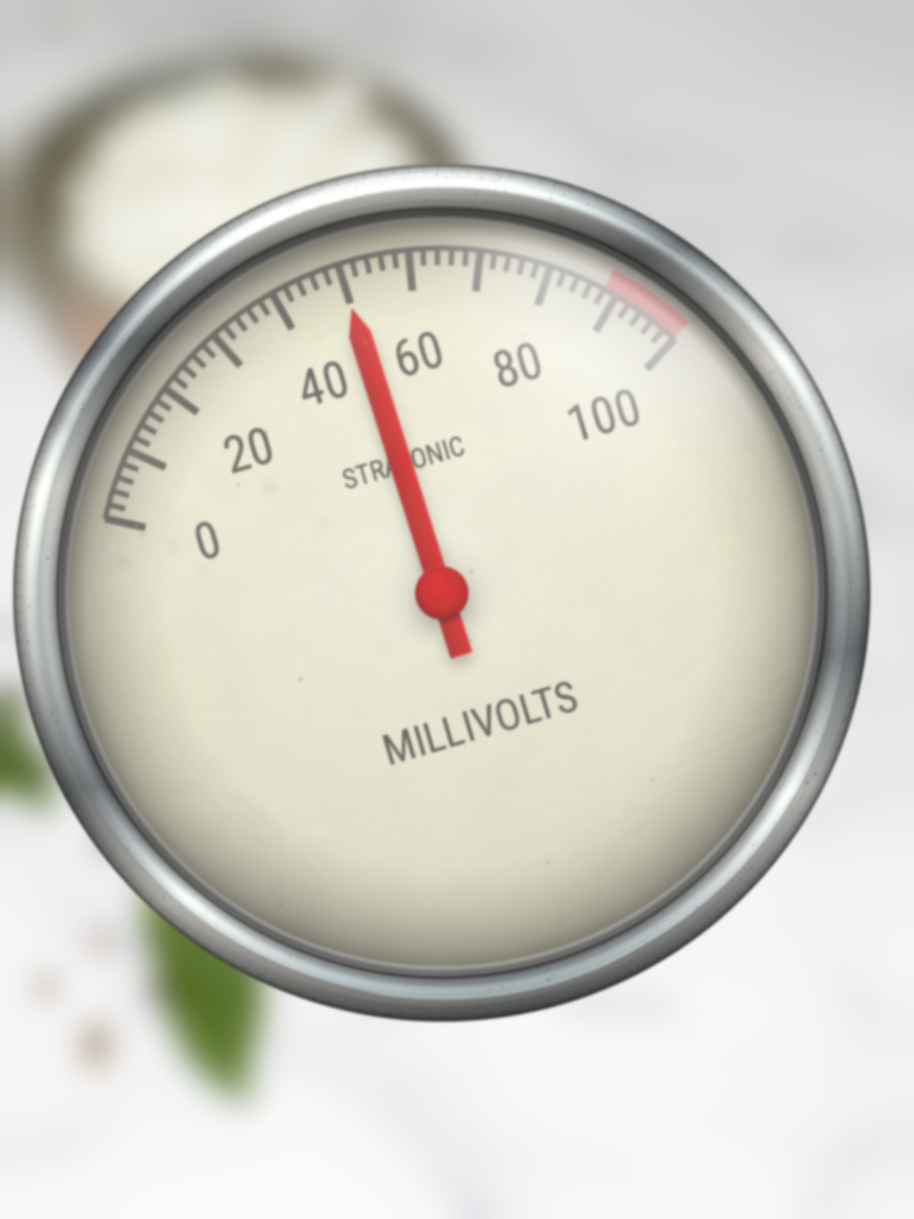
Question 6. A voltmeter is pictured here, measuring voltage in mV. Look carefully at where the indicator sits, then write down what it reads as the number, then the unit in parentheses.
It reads 50 (mV)
